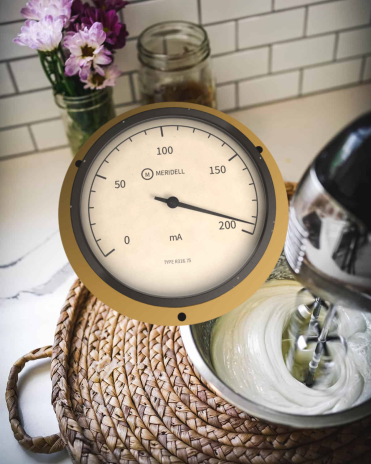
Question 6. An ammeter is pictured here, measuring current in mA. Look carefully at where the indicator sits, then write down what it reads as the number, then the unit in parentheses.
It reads 195 (mA)
